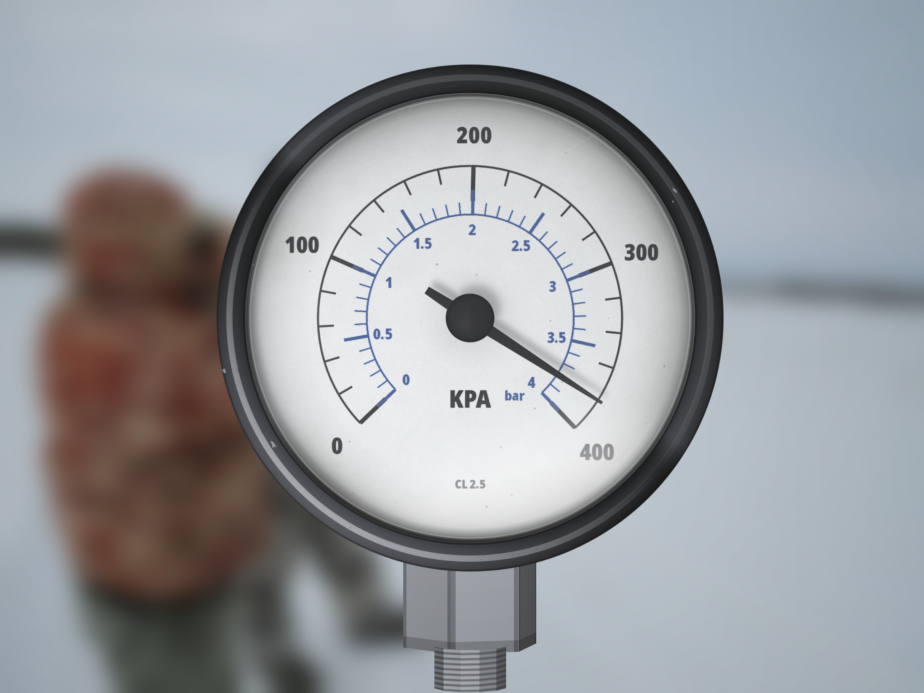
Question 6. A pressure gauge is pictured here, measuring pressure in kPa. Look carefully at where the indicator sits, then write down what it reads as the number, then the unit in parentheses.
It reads 380 (kPa)
